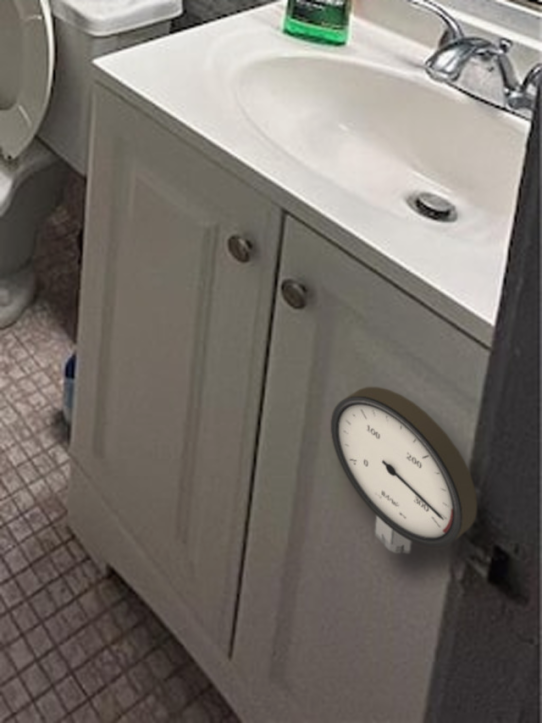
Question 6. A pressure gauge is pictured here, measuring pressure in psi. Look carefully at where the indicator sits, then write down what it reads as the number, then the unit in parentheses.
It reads 280 (psi)
